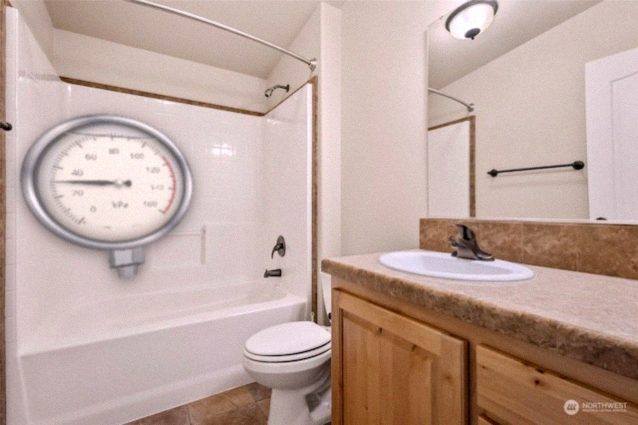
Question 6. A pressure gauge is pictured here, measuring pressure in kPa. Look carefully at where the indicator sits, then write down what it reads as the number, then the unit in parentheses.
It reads 30 (kPa)
